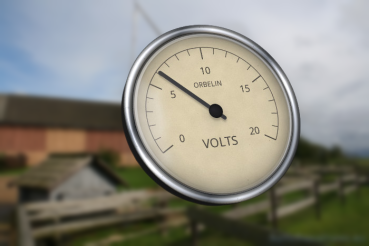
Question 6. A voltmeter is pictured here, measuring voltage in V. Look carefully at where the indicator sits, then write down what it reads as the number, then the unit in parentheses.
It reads 6 (V)
